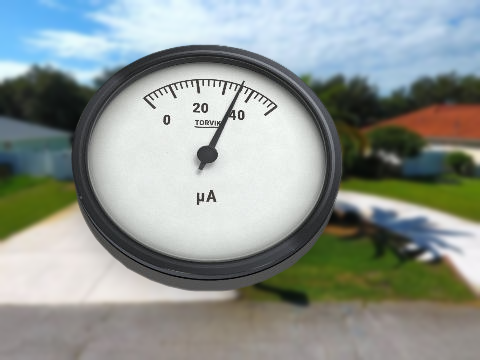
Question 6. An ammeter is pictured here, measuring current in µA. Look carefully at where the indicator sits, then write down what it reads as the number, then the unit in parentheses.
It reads 36 (µA)
